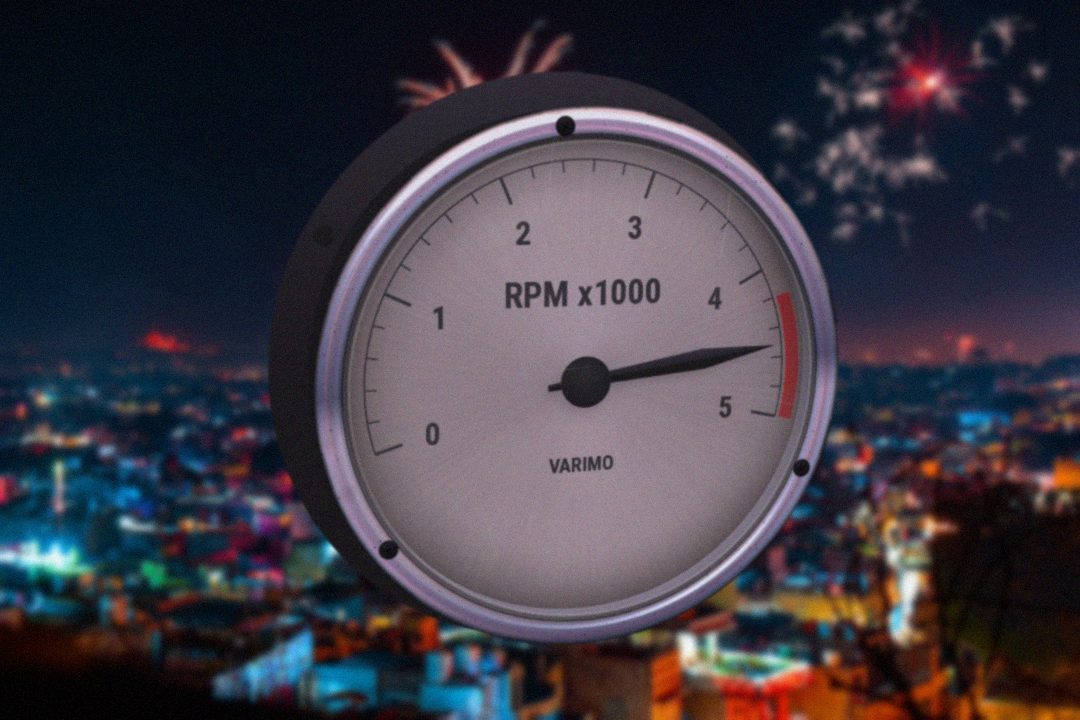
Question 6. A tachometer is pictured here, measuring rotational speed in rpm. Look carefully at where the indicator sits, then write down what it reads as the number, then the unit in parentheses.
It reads 4500 (rpm)
